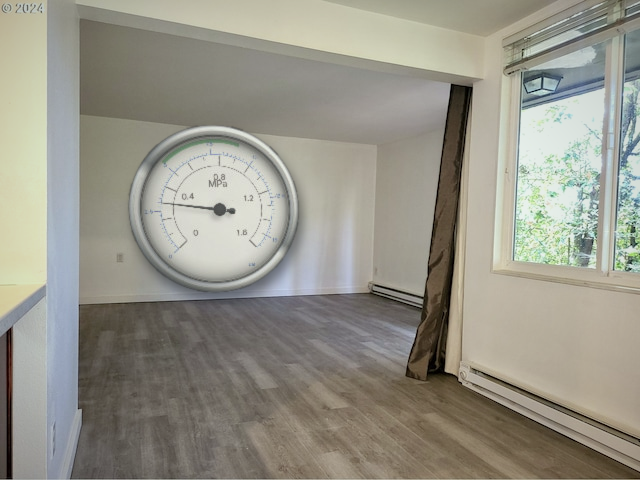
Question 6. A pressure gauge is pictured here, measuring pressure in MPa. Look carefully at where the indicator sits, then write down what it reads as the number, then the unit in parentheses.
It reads 0.3 (MPa)
